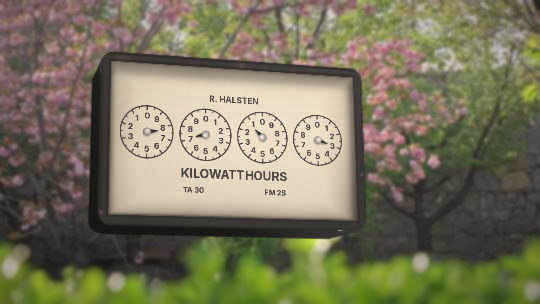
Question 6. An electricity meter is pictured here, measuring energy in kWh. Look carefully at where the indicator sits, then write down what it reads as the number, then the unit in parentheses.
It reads 7713 (kWh)
